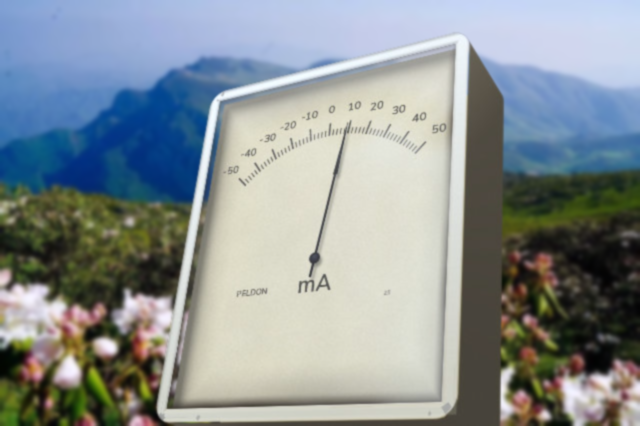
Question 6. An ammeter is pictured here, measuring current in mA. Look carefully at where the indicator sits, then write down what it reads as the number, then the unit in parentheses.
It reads 10 (mA)
